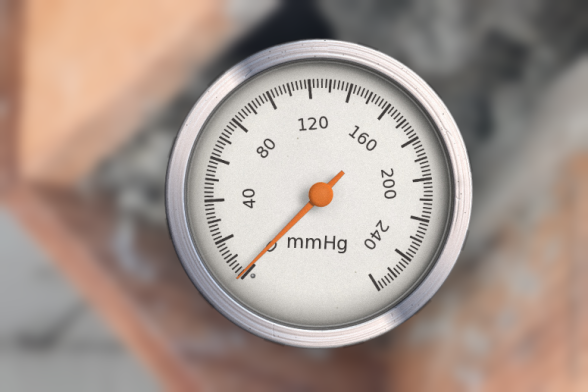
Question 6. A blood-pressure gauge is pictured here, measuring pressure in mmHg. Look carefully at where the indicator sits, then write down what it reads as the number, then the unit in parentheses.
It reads 2 (mmHg)
